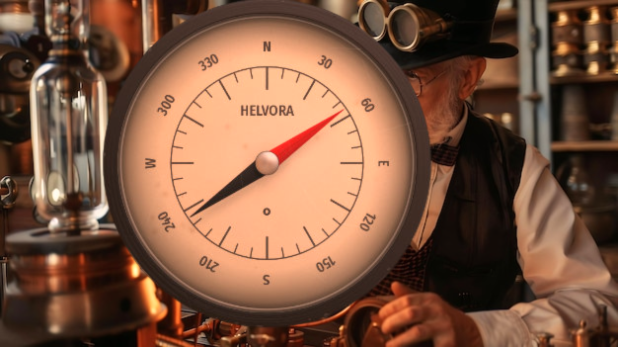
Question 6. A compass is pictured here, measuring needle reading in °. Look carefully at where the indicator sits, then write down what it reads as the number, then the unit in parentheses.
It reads 55 (°)
